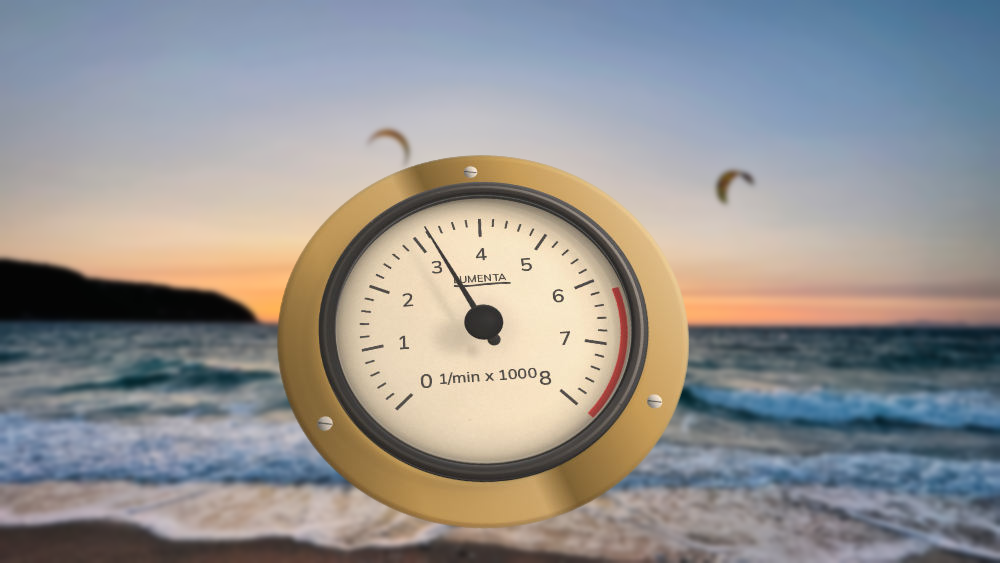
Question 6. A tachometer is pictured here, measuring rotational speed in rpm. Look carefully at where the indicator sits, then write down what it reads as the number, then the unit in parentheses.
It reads 3200 (rpm)
